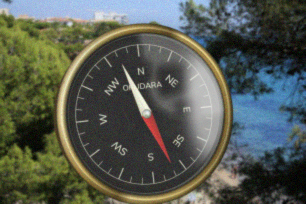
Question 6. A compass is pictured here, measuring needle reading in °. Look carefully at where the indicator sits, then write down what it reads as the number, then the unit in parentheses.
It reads 160 (°)
